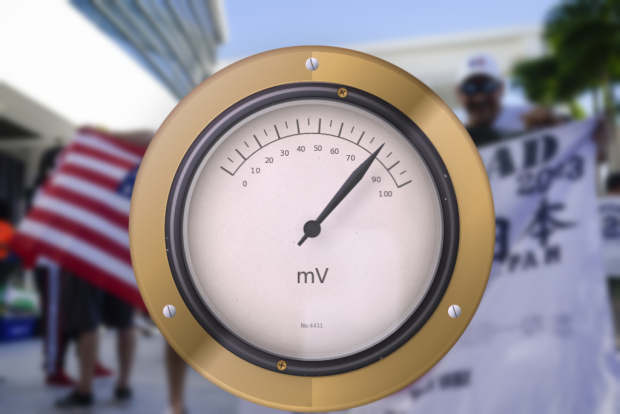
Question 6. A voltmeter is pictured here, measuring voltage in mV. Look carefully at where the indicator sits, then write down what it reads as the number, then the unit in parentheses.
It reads 80 (mV)
